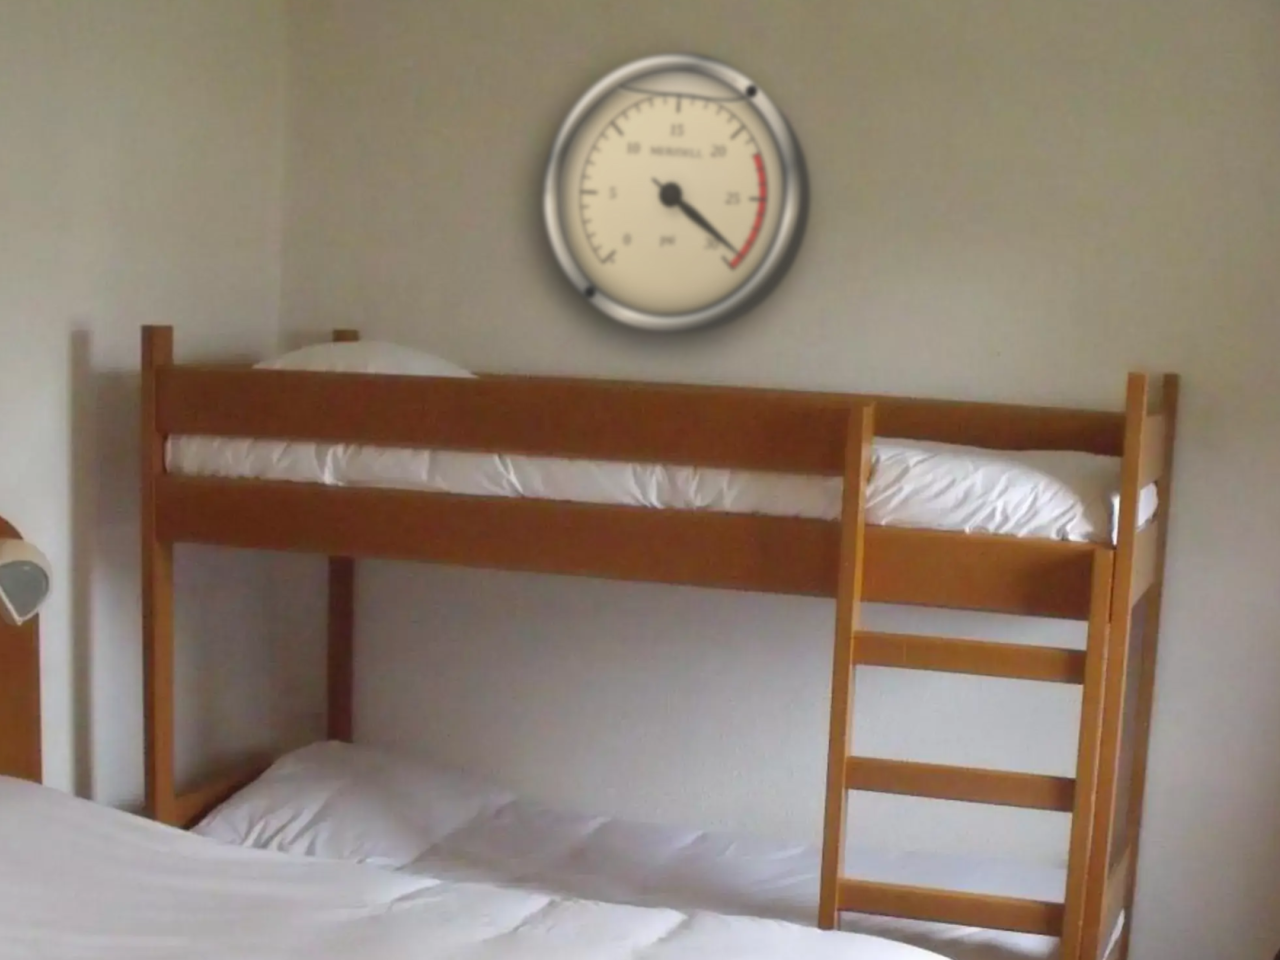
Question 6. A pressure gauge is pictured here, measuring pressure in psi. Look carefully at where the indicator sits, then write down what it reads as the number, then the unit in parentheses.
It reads 29 (psi)
